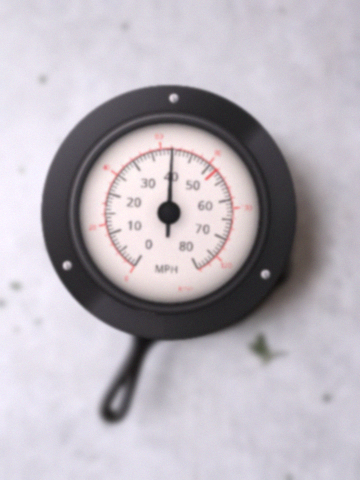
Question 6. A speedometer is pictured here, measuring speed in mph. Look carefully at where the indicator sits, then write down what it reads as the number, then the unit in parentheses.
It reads 40 (mph)
